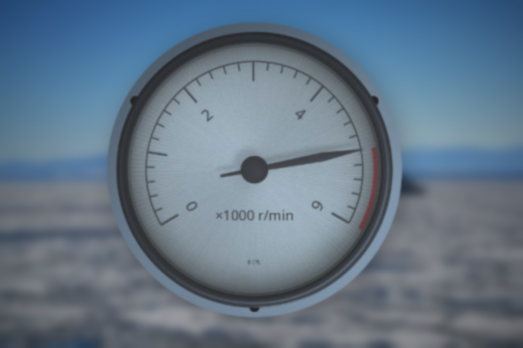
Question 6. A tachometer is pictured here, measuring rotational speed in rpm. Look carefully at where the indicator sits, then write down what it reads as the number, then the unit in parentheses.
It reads 5000 (rpm)
